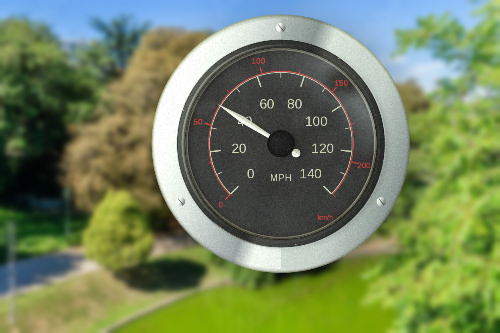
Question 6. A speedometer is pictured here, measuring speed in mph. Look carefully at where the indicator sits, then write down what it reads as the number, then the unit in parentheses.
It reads 40 (mph)
